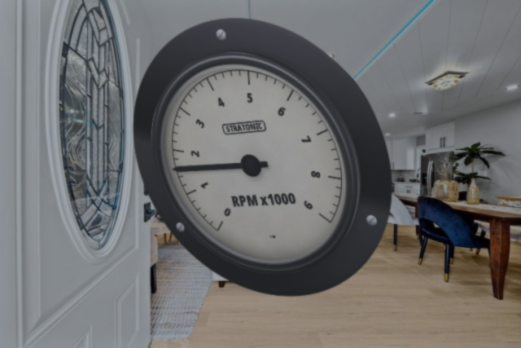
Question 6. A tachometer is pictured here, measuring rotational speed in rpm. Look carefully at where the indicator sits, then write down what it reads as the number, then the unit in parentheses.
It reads 1600 (rpm)
